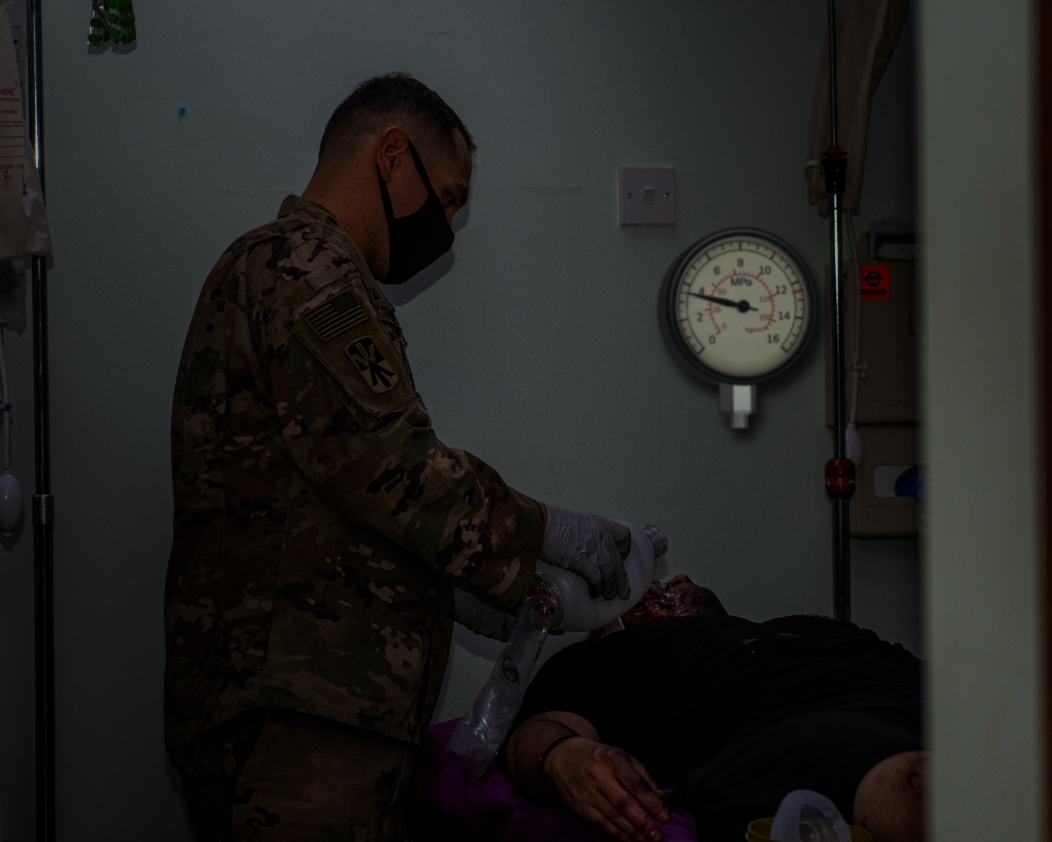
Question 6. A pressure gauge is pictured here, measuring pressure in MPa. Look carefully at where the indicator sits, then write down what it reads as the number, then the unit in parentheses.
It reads 3.5 (MPa)
